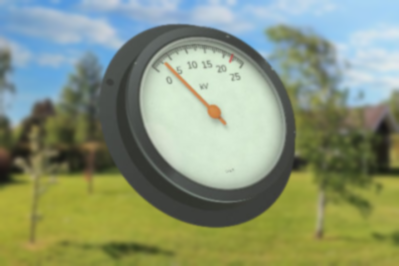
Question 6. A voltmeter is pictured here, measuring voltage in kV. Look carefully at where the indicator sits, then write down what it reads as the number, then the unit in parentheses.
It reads 2.5 (kV)
